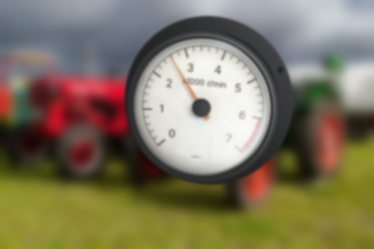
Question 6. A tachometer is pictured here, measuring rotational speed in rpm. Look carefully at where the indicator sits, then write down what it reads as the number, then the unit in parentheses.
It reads 2600 (rpm)
